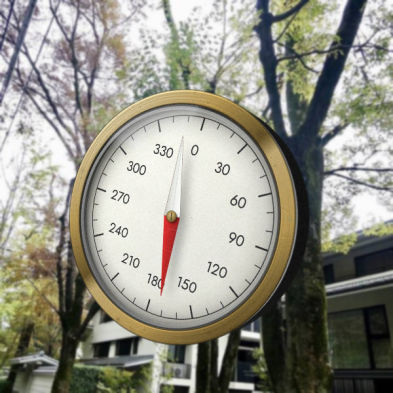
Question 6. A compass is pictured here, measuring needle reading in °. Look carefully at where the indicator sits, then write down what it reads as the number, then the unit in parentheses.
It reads 170 (°)
